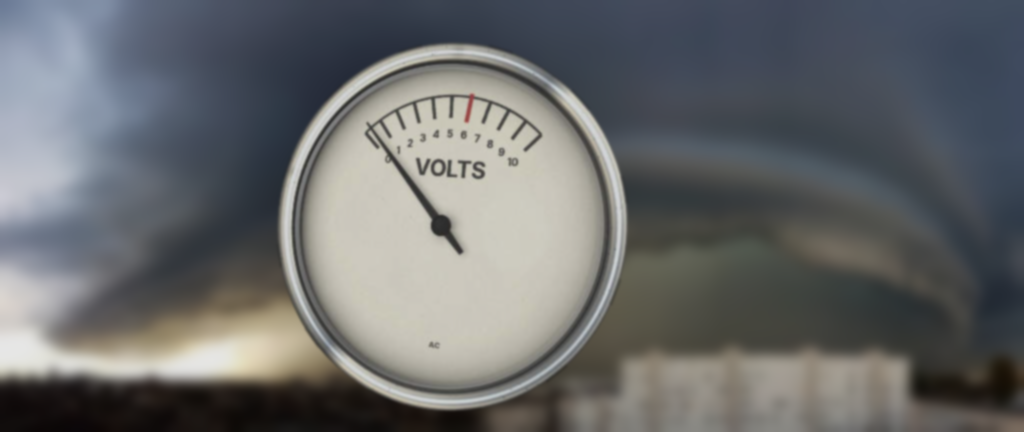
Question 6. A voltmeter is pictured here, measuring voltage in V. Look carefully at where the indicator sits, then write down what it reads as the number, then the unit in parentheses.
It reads 0.5 (V)
